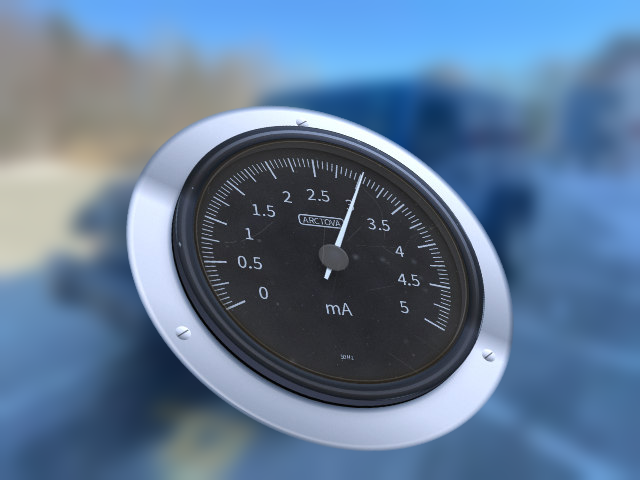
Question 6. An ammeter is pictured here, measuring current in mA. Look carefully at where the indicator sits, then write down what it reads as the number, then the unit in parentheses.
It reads 3 (mA)
